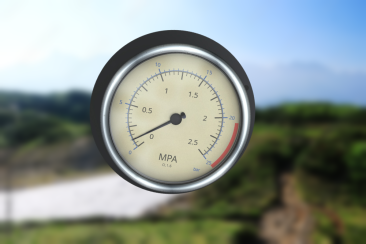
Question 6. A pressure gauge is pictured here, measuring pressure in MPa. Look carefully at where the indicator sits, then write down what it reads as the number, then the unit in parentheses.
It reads 0.1 (MPa)
